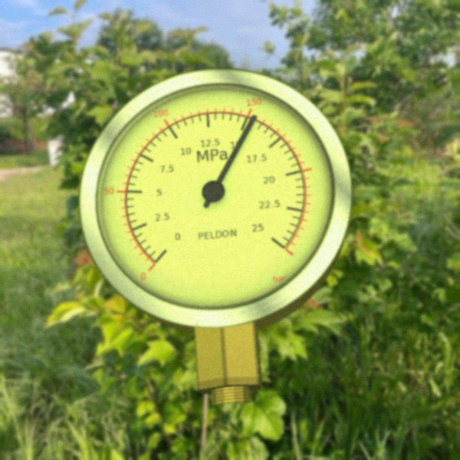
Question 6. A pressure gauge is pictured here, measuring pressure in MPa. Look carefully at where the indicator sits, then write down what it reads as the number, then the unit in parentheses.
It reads 15.5 (MPa)
